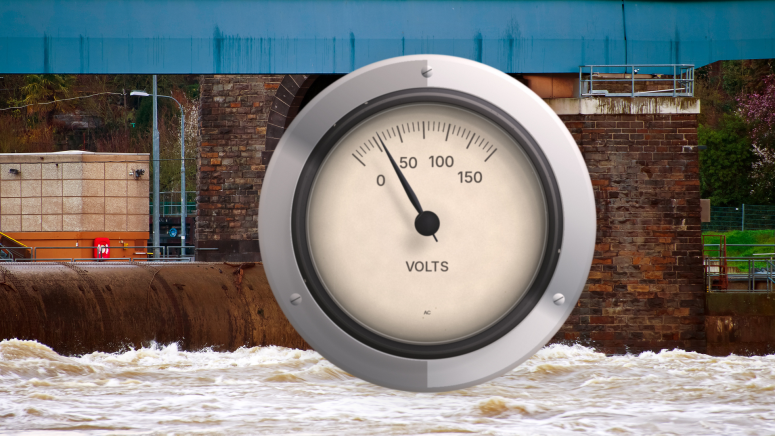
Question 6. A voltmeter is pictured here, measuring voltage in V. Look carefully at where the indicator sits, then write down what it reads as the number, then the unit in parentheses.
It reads 30 (V)
